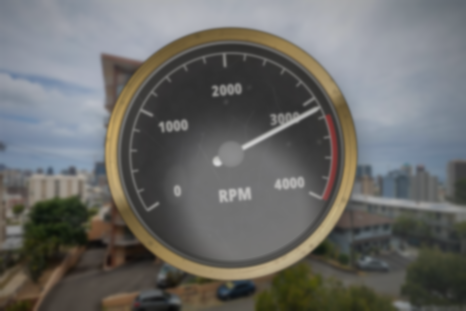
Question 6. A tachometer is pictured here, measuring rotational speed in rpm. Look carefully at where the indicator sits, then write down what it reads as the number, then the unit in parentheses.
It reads 3100 (rpm)
